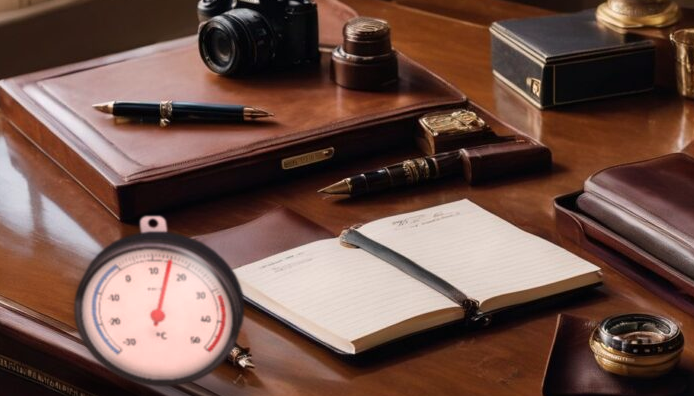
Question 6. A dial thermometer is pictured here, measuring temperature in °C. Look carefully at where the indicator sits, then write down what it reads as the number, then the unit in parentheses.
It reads 15 (°C)
